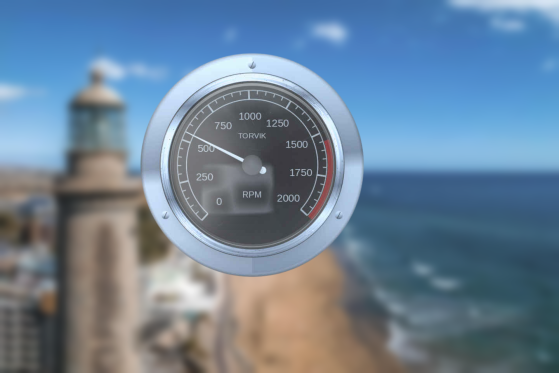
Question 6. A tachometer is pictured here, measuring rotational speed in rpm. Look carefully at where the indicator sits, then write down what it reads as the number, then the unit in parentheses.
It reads 550 (rpm)
